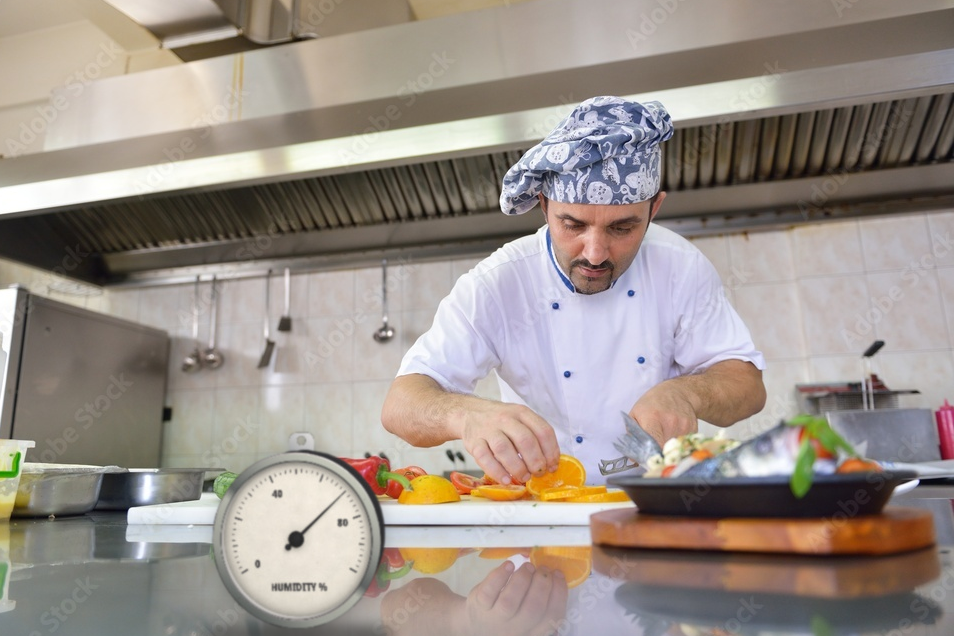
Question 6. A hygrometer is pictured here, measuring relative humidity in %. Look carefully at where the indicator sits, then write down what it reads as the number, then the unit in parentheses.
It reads 70 (%)
